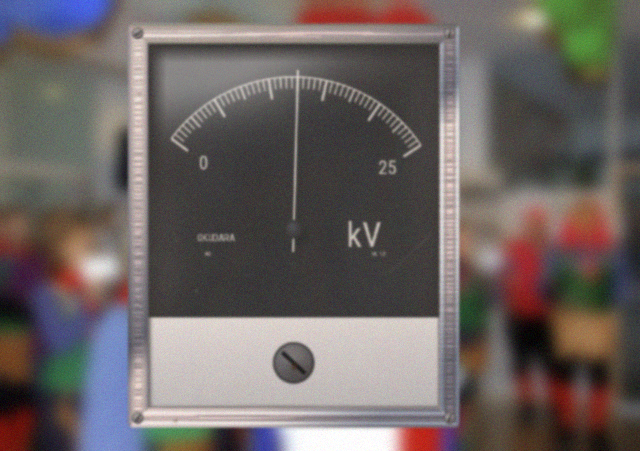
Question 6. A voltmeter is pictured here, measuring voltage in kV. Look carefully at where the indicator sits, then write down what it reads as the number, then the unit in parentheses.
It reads 12.5 (kV)
